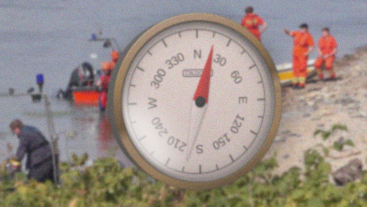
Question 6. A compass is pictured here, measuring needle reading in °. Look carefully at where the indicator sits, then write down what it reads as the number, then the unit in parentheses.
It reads 15 (°)
